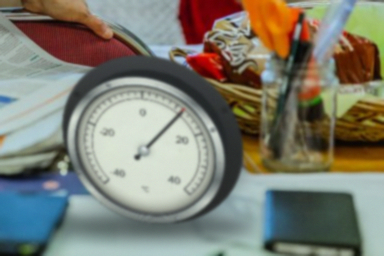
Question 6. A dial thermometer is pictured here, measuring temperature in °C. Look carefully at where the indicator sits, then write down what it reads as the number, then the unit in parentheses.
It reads 12 (°C)
